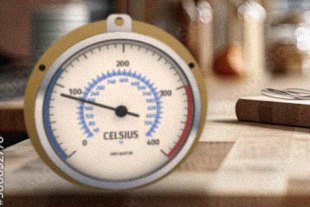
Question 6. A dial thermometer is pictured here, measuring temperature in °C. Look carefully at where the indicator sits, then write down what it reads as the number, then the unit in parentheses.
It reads 90 (°C)
